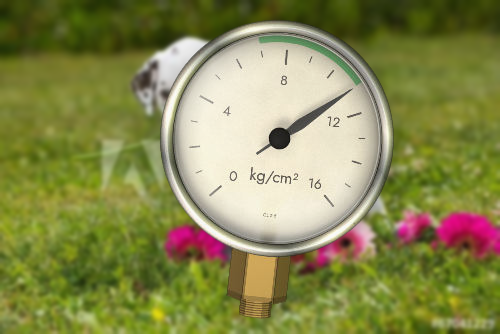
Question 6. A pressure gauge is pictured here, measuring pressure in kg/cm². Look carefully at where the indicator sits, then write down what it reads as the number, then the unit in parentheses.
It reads 11 (kg/cm²)
